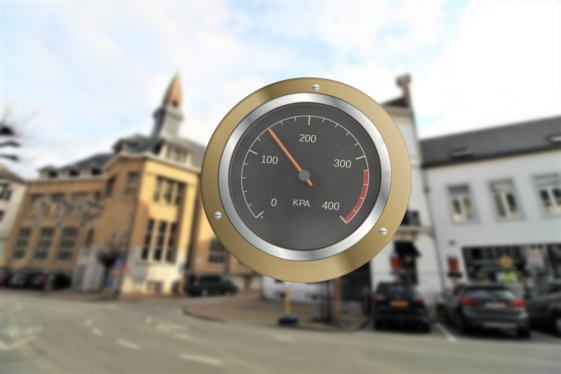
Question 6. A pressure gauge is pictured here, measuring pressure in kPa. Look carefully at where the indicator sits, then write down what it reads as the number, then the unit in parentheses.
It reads 140 (kPa)
